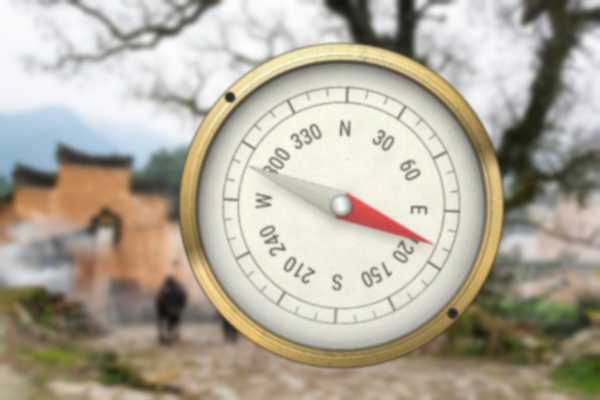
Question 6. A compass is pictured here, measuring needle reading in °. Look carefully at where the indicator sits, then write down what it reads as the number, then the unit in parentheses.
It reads 110 (°)
